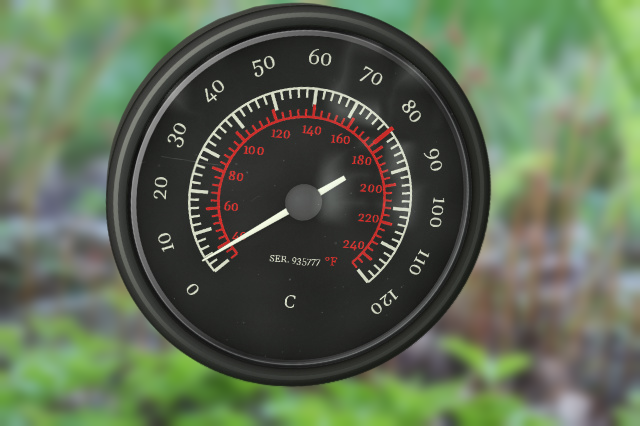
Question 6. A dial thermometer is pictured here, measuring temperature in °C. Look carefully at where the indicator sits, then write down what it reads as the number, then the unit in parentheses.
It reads 4 (°C)
